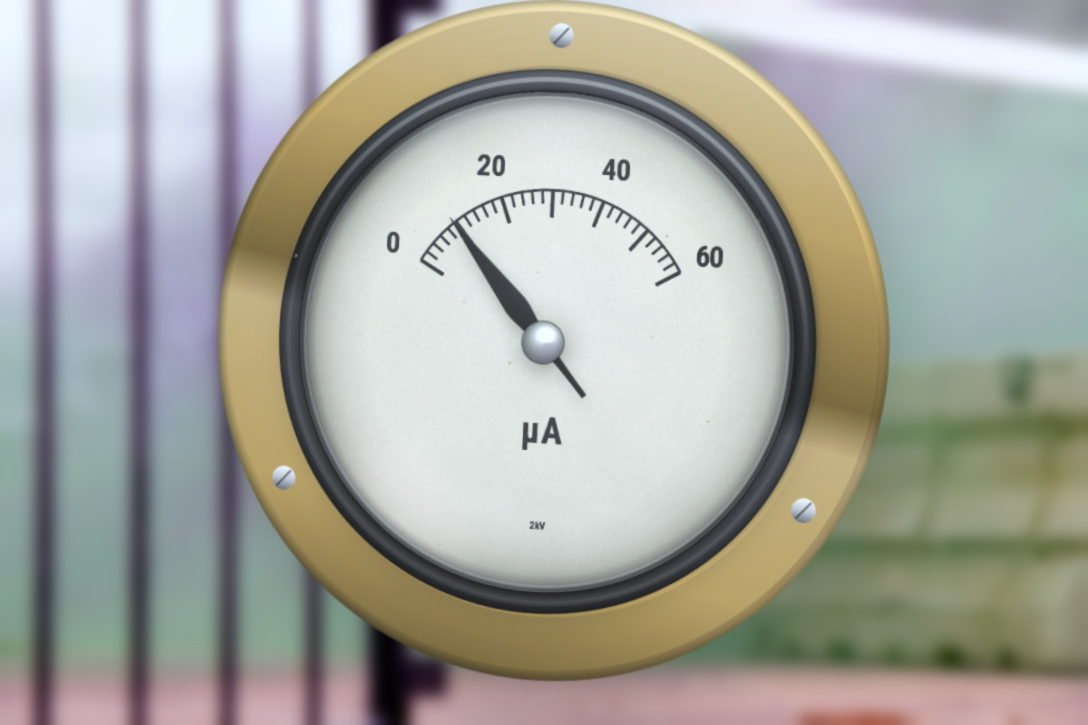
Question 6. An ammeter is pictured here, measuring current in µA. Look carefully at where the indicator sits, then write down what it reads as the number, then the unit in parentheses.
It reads 10 (µA)
